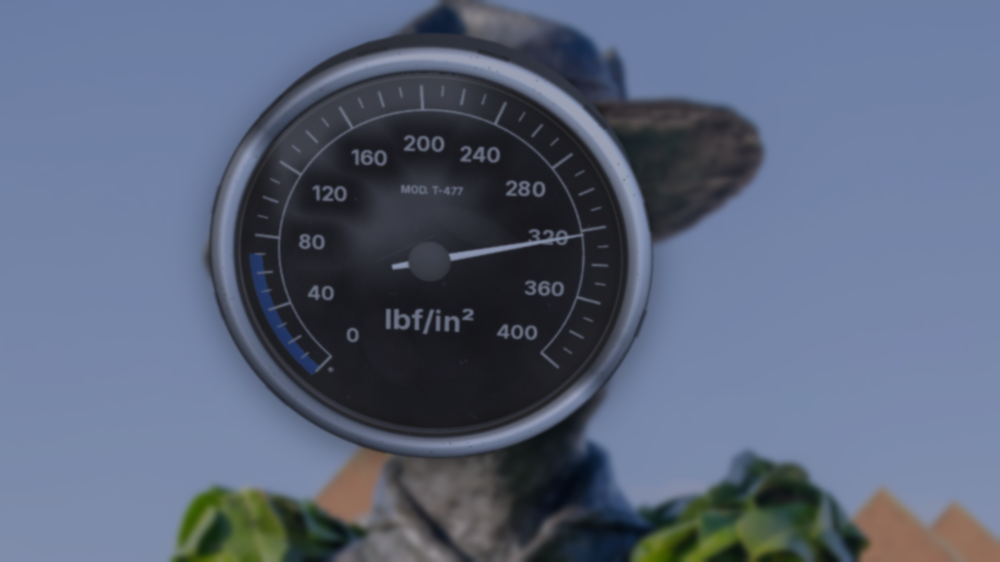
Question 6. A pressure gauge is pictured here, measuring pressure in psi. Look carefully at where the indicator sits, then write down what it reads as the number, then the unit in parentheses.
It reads 320 (psi)
